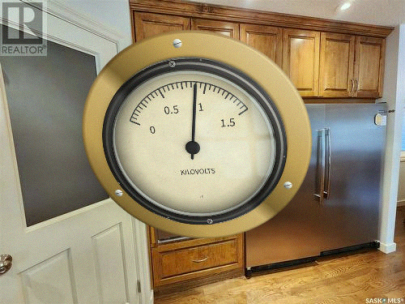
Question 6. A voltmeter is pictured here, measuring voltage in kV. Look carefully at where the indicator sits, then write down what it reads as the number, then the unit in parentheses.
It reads 0.9 (kV)
